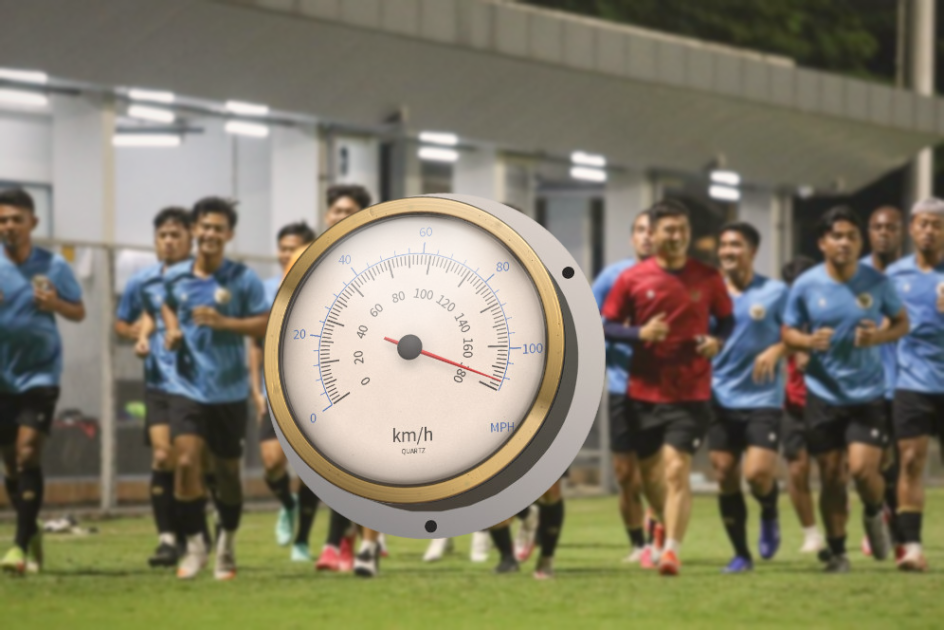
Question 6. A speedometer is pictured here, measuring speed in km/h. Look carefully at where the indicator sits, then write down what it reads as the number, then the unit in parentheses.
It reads 176 (km/h)
